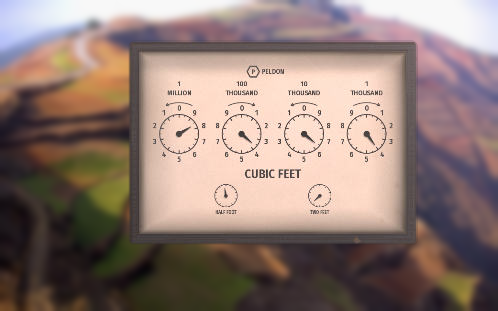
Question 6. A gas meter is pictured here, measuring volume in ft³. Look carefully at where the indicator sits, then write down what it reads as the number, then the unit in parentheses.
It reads 836400 (ft³)
